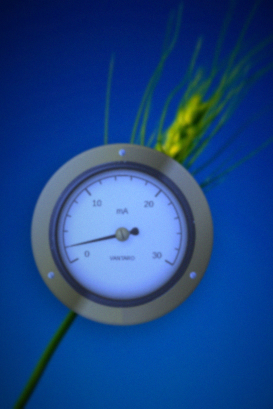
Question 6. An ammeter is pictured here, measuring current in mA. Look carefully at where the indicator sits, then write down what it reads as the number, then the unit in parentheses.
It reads 2 (mA)
